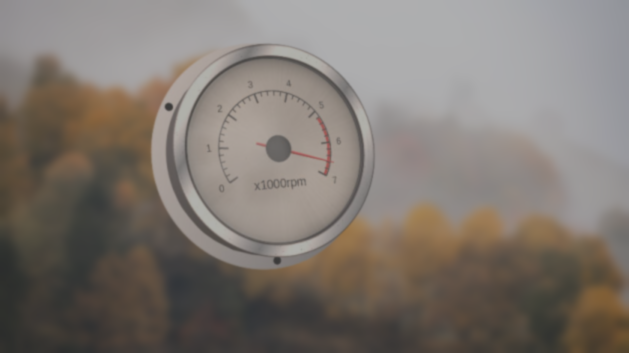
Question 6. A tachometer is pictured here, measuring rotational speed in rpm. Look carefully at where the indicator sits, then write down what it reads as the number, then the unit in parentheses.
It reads 6600 (rpm)
